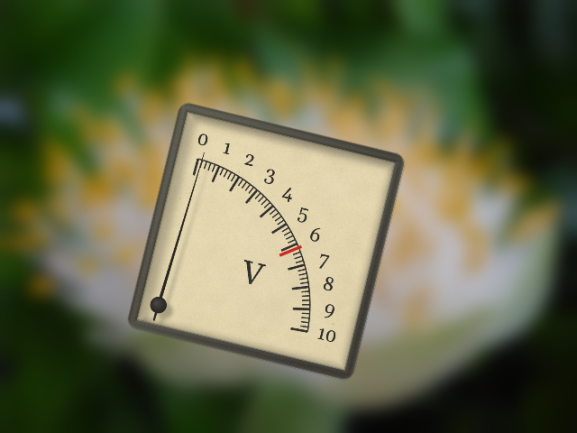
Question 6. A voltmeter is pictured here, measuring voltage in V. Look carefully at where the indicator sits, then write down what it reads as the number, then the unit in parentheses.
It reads 0.2 (V)
